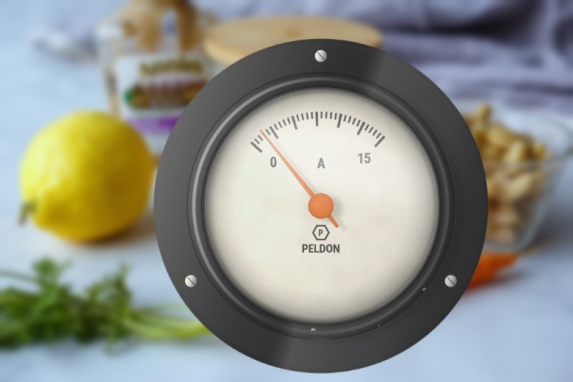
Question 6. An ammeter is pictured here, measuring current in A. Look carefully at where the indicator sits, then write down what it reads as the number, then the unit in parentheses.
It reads 1.5 (A)
